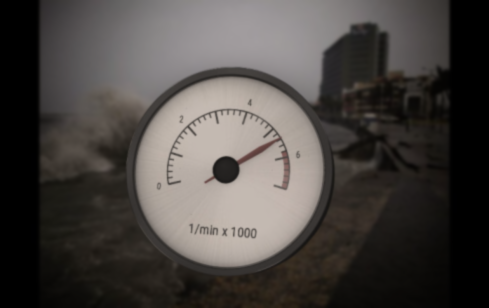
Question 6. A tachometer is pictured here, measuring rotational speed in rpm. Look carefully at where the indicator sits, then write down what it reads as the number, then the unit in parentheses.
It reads 5400 (rpm)
